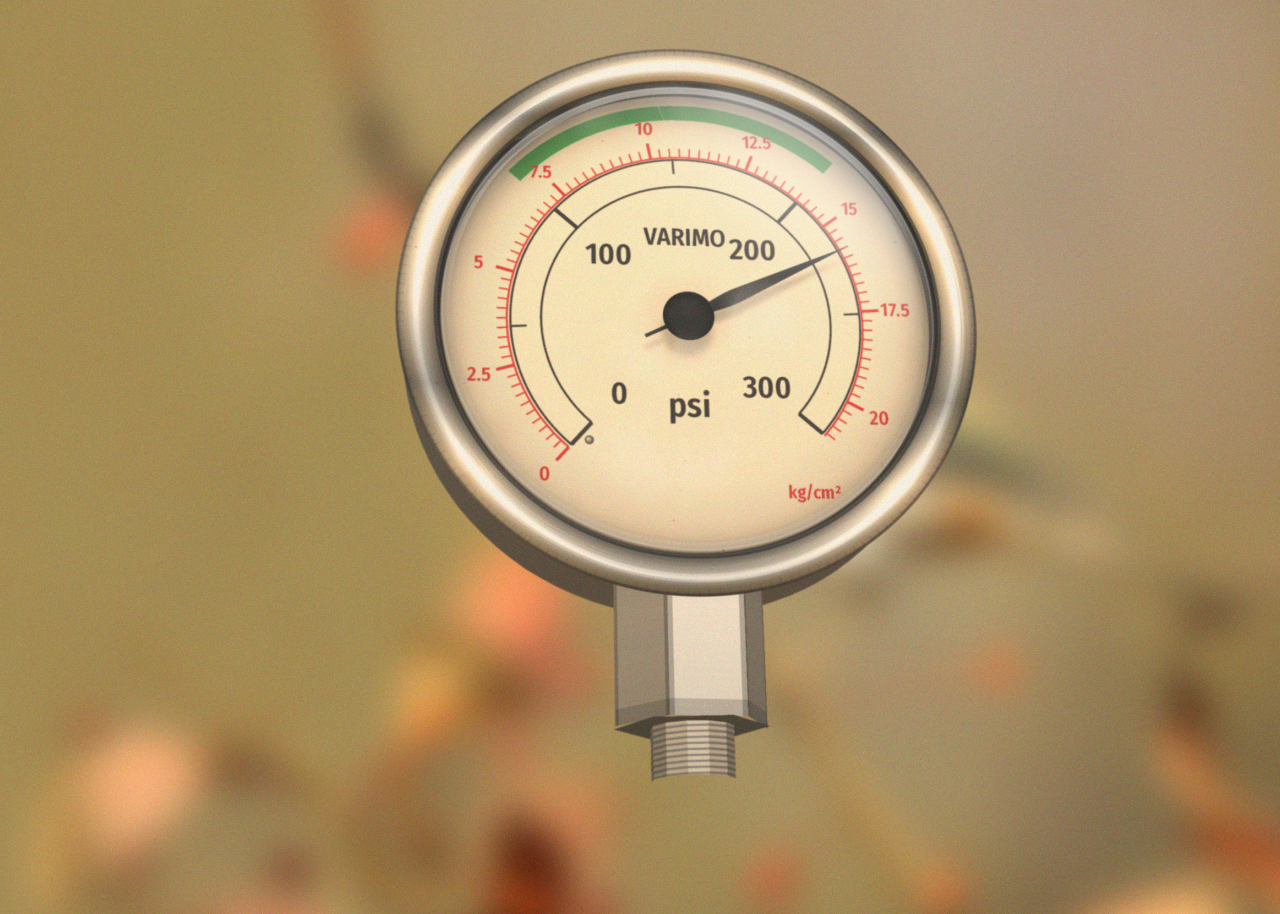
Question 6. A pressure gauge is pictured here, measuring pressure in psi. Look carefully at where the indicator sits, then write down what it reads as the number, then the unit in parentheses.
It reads 225 (psi)
